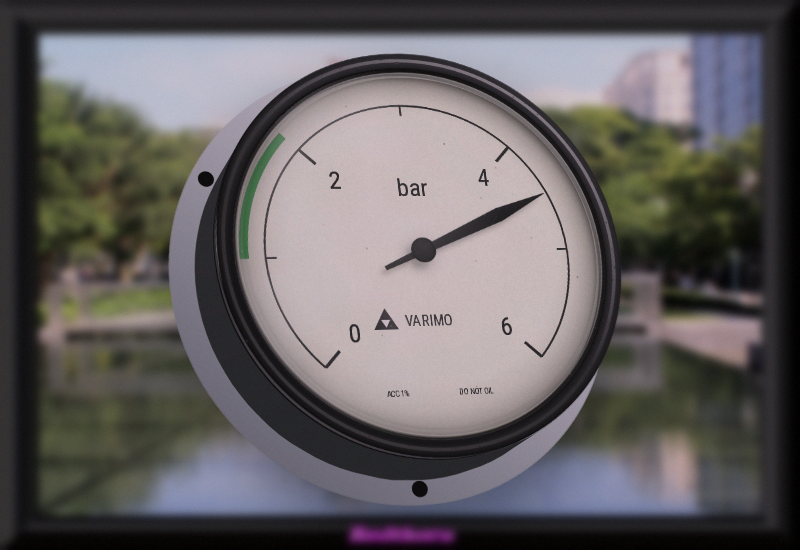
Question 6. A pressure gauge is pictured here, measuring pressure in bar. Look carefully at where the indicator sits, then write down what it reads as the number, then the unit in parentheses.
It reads 4.5 (bar)
